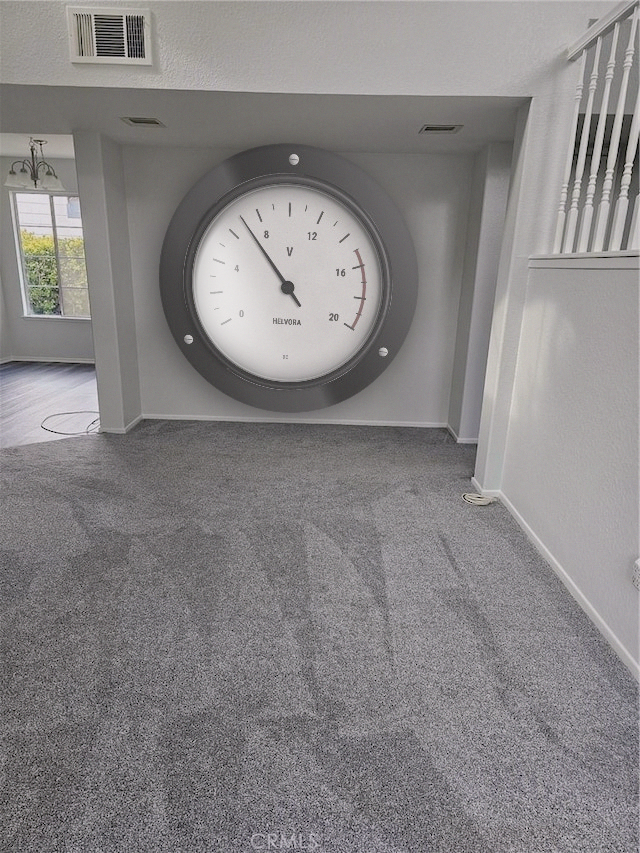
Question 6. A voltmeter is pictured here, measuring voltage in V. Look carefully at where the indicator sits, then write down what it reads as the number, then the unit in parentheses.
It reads 7 (V)
